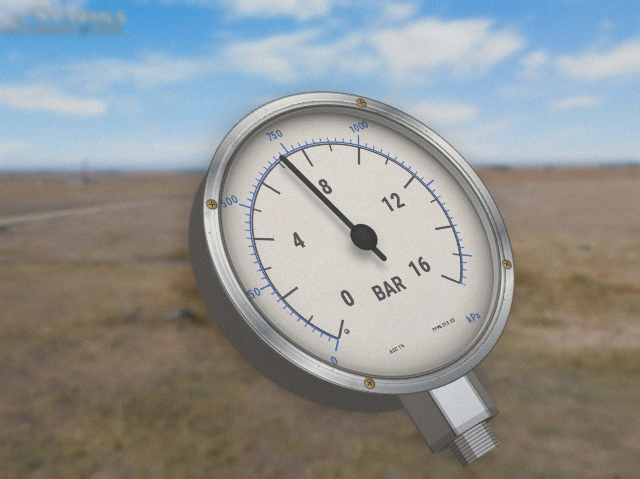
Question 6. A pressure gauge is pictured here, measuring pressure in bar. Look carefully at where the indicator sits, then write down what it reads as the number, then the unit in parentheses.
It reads 7 (bar)
